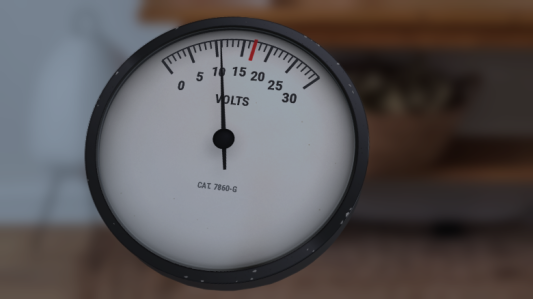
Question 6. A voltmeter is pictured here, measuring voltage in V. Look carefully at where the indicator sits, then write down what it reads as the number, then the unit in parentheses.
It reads 11 (V)
